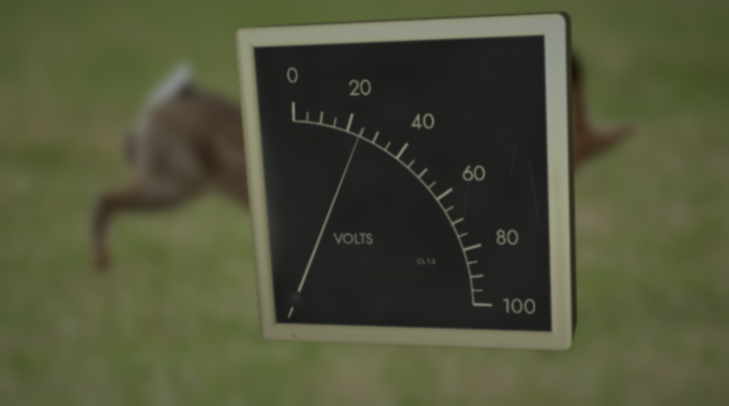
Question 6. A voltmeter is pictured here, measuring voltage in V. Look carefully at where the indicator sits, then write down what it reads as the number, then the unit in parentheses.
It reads 25 (V)
